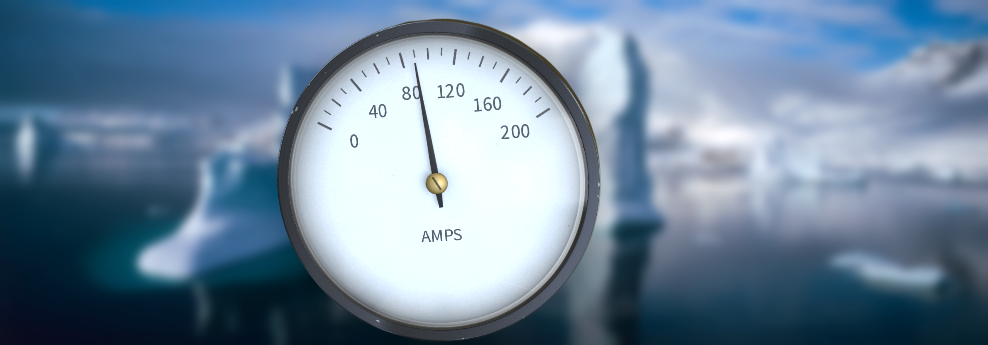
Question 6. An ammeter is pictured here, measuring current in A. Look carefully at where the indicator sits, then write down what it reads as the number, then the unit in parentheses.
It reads 90 (A)
